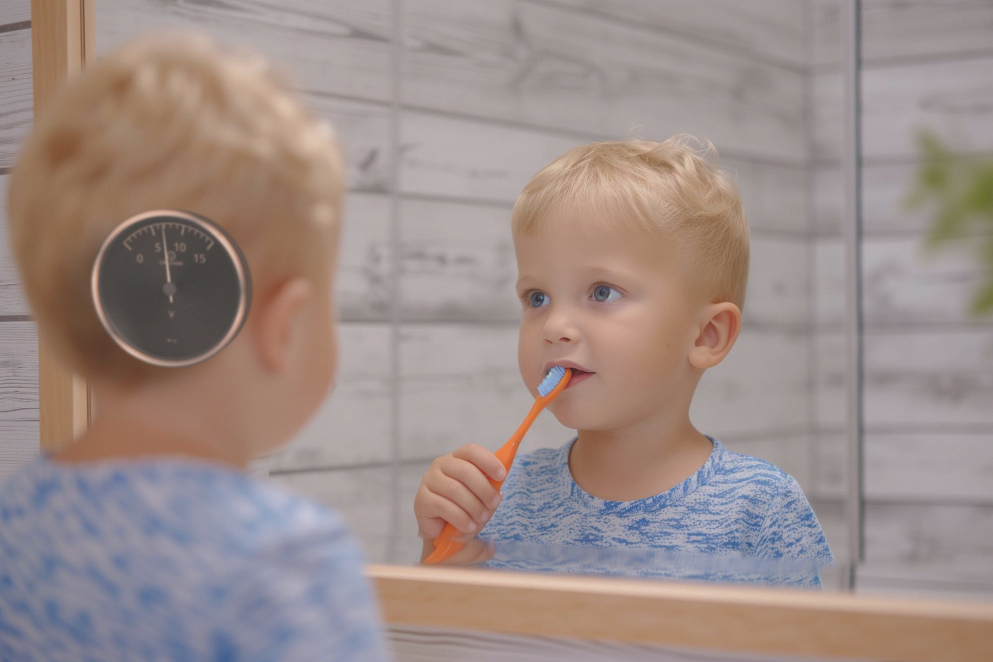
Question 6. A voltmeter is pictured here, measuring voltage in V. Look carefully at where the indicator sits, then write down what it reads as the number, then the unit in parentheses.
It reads 7 (V)
